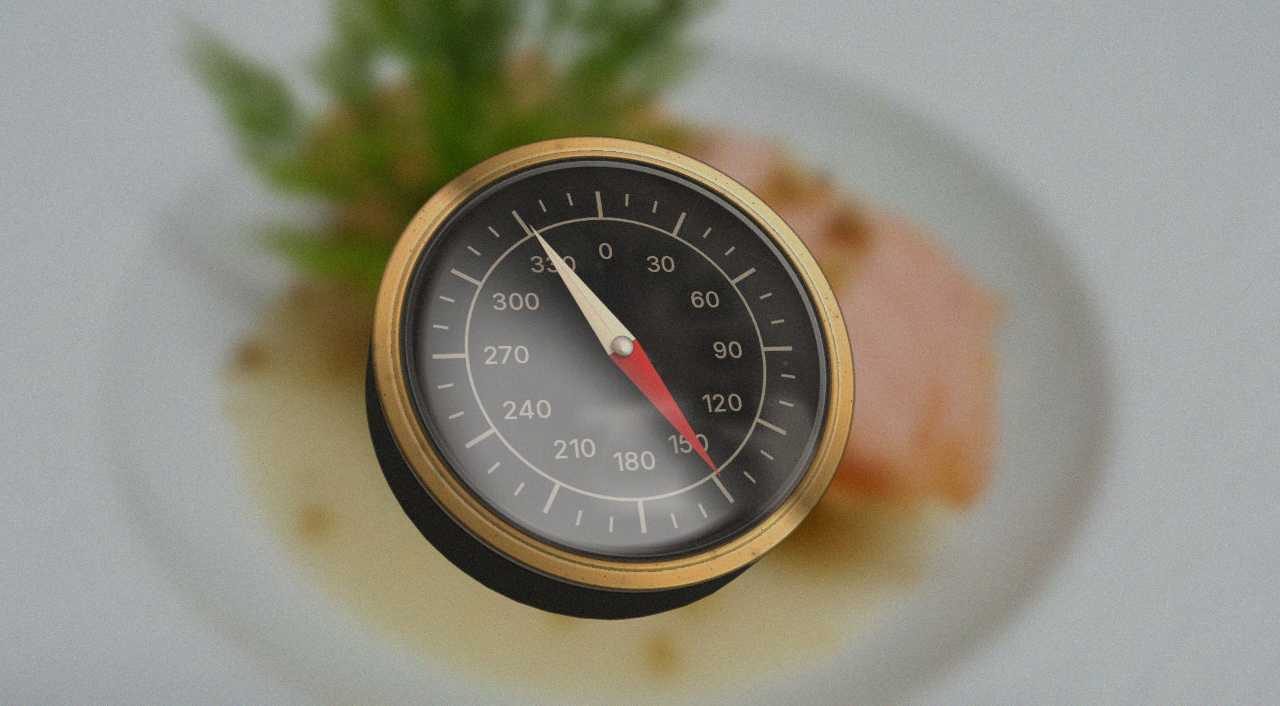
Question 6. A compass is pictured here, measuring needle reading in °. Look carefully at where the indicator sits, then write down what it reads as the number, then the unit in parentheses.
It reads 150 (°)
